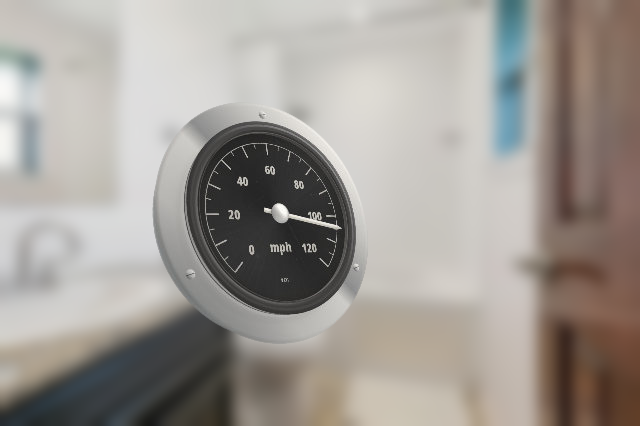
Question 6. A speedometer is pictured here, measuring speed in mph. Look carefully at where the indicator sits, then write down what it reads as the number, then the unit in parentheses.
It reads 105 (mph)
